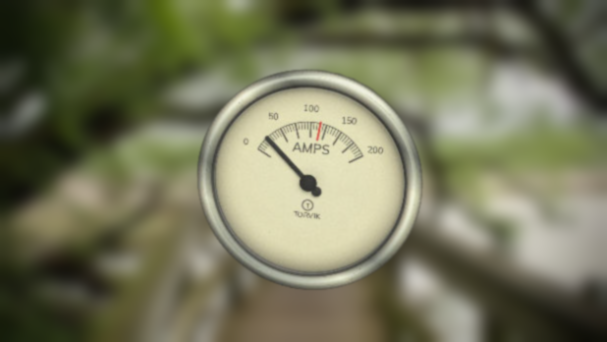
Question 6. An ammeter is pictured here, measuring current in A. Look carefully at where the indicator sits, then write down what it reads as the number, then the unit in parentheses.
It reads 25 (A)
